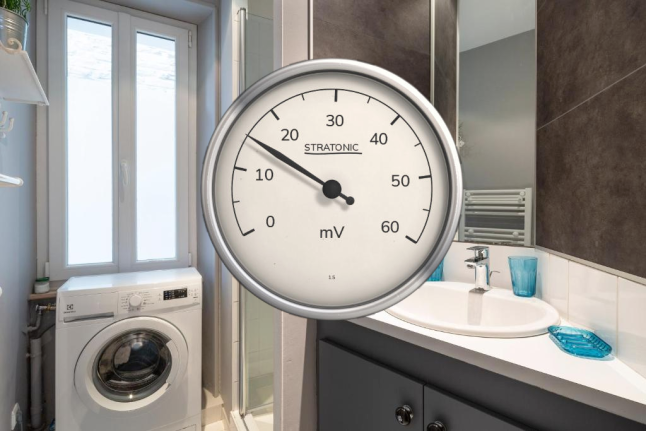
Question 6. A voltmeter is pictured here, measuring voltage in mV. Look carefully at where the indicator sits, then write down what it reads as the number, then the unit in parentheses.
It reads 15 (mV)
